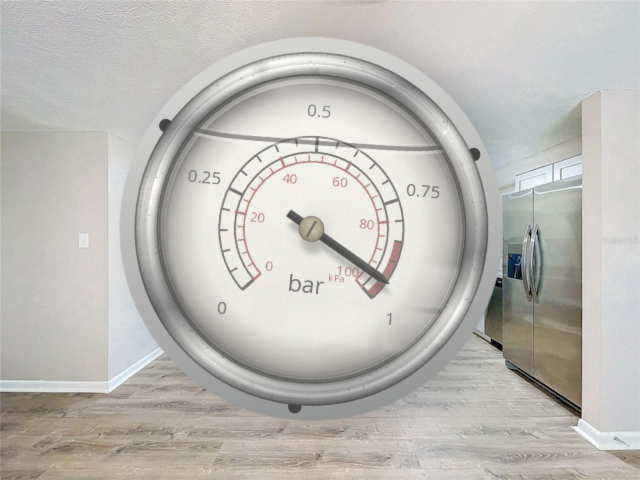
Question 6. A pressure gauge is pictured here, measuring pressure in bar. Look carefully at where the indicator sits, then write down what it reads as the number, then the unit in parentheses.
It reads 0.95 (bar)
